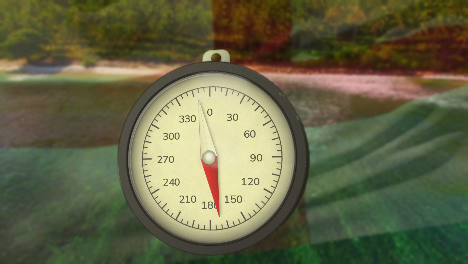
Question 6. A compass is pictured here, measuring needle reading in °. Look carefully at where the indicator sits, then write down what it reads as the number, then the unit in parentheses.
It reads 170 (°)
